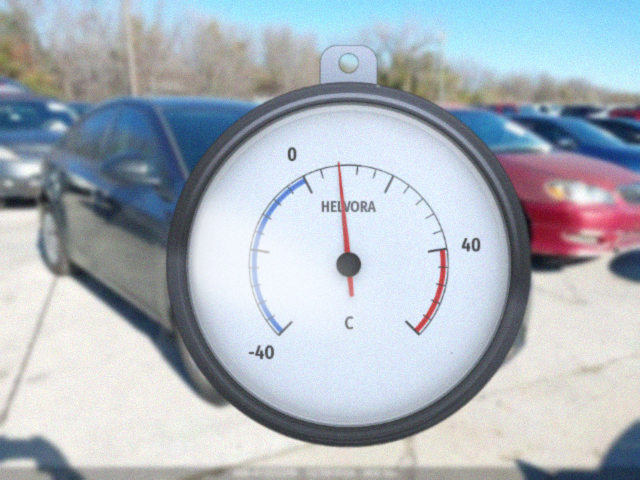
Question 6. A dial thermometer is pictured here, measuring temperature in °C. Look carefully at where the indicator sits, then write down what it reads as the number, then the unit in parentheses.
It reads 8 (°C)
